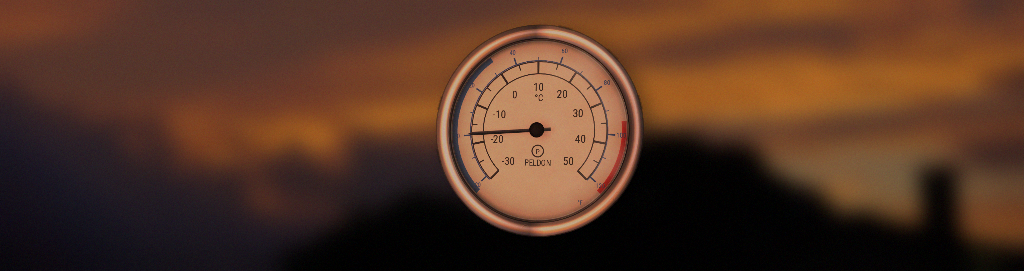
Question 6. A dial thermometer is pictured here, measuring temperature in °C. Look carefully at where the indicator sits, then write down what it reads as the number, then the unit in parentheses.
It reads -17.5 (°C)
